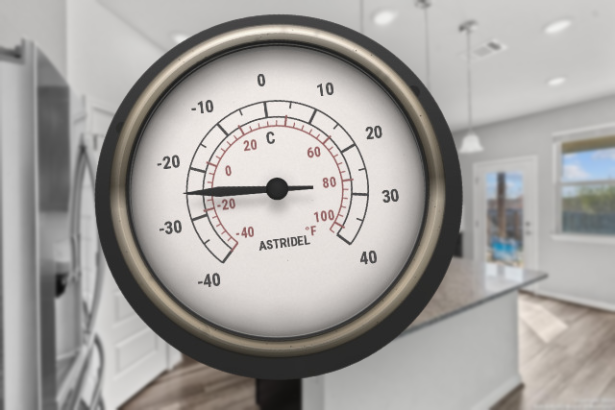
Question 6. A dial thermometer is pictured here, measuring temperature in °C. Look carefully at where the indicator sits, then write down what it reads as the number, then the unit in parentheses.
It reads -25 (°C)
